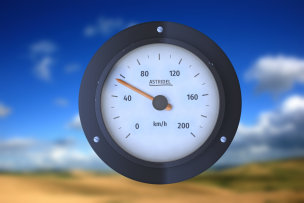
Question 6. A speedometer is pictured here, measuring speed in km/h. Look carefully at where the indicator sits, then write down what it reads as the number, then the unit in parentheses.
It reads 55 (km/h)
